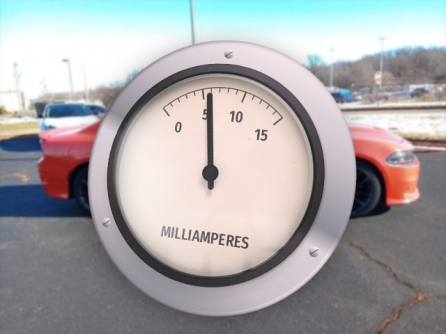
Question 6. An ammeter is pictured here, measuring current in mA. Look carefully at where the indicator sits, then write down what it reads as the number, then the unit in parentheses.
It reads 6 (mA)
